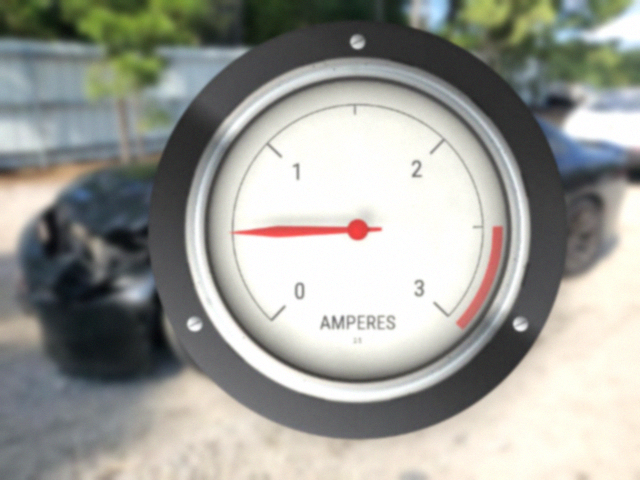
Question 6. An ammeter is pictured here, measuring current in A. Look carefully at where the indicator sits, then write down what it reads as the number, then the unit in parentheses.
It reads 0.5 (A)
